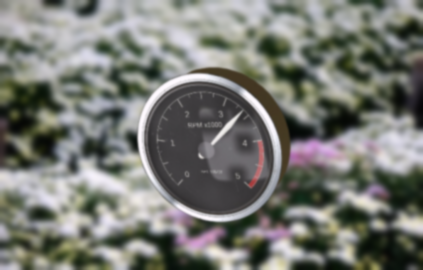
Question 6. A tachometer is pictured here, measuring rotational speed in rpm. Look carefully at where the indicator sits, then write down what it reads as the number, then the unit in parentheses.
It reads 3375 (rpm)
